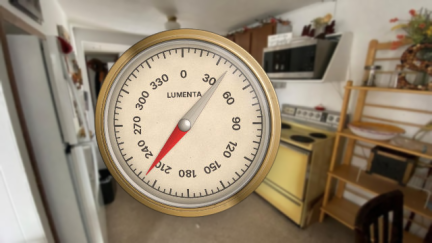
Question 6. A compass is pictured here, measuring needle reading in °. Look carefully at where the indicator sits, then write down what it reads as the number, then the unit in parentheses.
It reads 220 (°)
